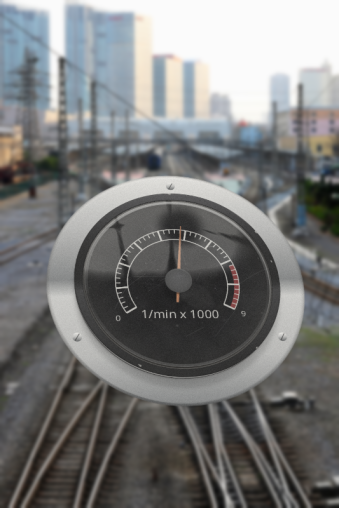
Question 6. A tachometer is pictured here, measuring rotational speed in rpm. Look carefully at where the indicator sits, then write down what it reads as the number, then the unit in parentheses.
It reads 4800 (rpm)
